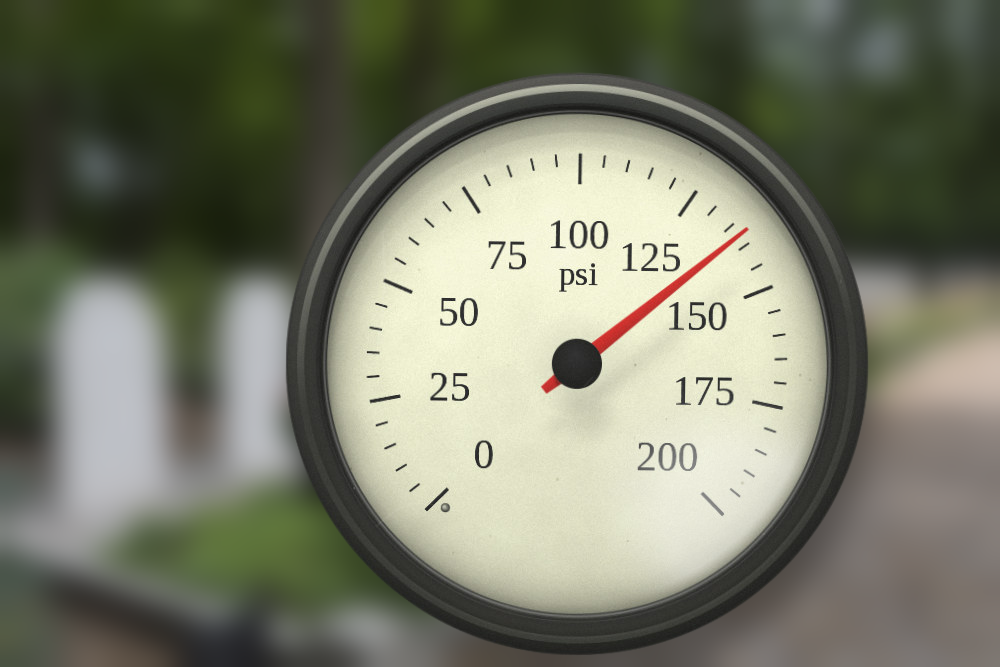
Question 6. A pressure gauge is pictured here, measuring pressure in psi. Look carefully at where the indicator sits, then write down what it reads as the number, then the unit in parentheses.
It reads 137.5 (psi)
